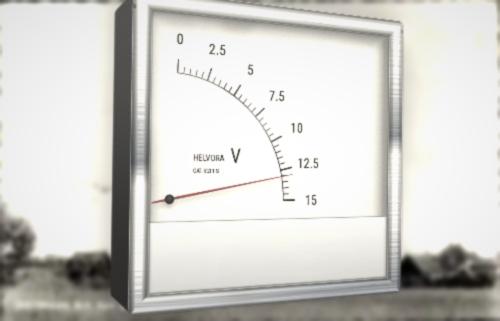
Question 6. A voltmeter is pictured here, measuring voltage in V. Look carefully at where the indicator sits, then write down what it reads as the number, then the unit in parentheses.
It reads 13 (V)
